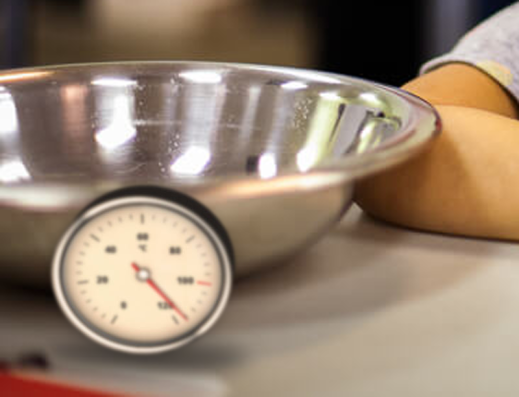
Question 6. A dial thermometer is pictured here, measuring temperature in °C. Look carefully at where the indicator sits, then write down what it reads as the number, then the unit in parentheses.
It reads 116 (°C)
